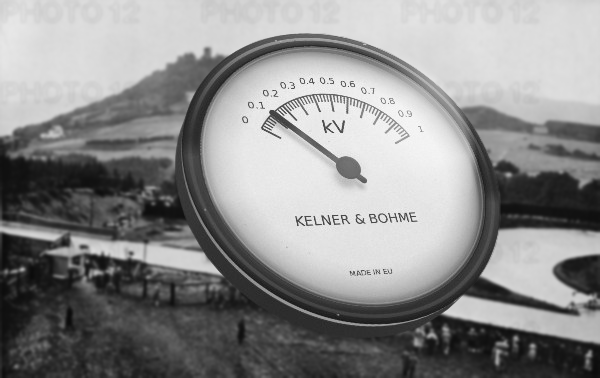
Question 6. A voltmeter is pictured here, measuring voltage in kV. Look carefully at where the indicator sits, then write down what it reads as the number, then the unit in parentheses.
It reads 0.1 (kV)
